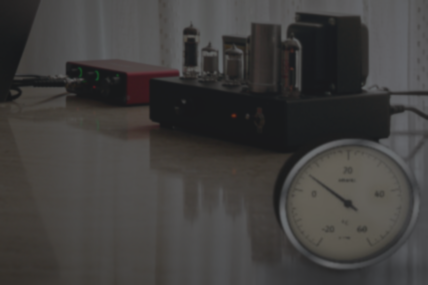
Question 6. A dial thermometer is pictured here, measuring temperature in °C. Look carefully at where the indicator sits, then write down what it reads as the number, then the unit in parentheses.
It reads 6 (°C)
